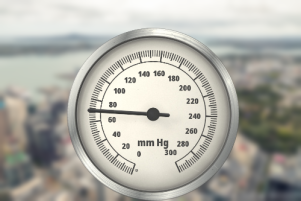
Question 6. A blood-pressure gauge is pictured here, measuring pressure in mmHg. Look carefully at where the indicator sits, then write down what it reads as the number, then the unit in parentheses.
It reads 70 (mmHg)
